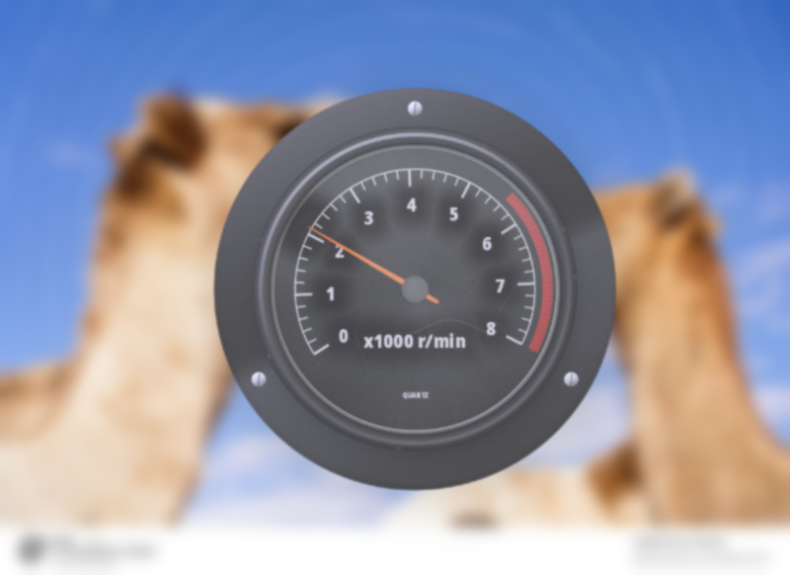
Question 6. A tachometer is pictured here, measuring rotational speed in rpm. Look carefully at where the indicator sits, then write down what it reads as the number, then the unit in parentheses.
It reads 2100 (rpm)
